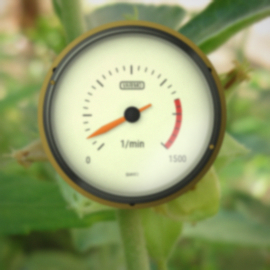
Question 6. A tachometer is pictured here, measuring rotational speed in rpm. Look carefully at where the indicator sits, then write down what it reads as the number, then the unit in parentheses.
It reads 100 (rpm)
